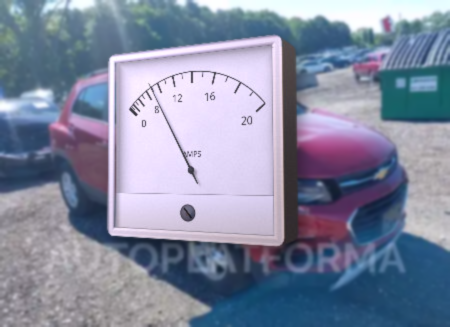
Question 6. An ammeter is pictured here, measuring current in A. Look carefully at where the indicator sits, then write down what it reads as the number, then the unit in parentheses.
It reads 9 (A)
